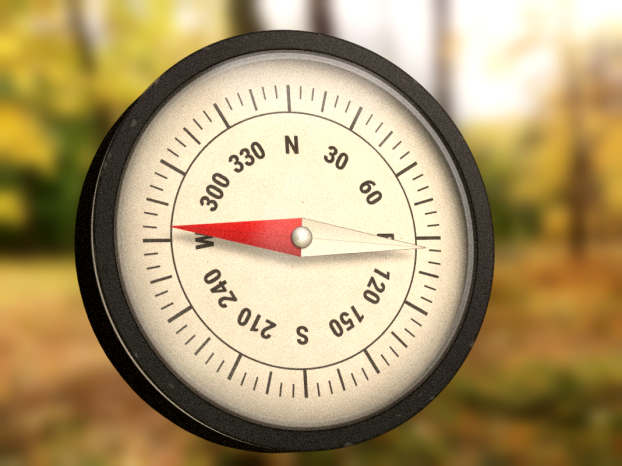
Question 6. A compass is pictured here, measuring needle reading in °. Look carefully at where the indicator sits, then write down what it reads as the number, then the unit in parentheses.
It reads 275 (°)
